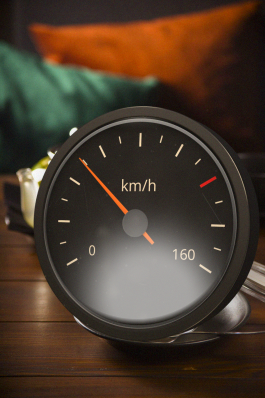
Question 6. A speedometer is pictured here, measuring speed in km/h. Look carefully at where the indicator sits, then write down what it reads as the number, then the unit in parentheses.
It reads 50 (km/h)
